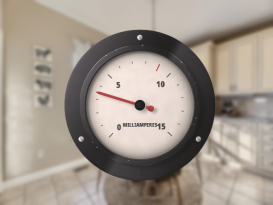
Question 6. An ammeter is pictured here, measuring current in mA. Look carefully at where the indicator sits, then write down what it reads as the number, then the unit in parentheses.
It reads 3.5 (mA)
